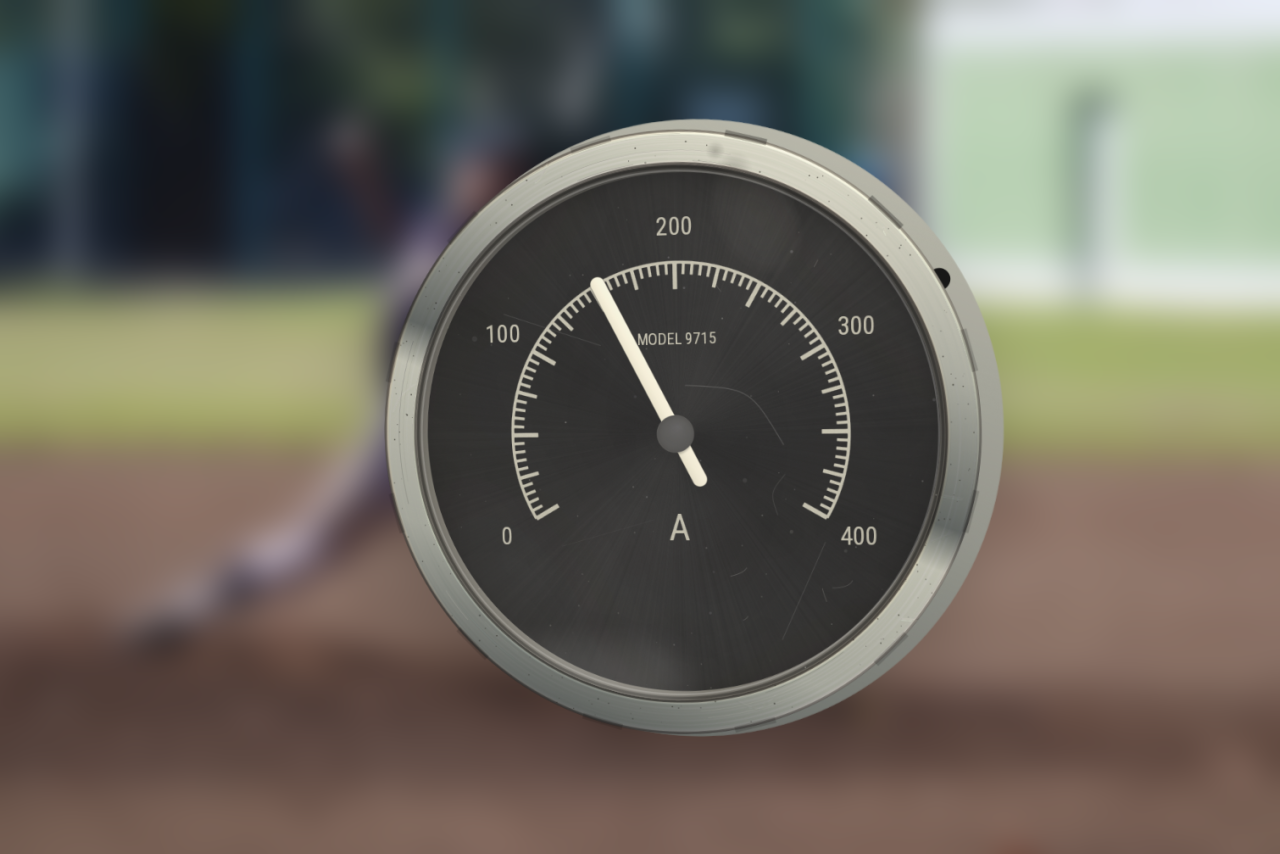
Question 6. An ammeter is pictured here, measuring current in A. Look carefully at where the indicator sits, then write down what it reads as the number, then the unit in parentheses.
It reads 155 (A)
